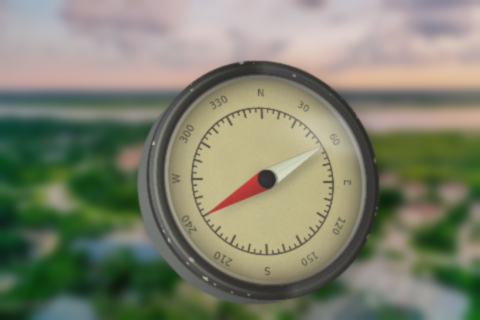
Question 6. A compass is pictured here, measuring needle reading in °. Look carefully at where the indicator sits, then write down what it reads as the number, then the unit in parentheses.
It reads 240 (°)
